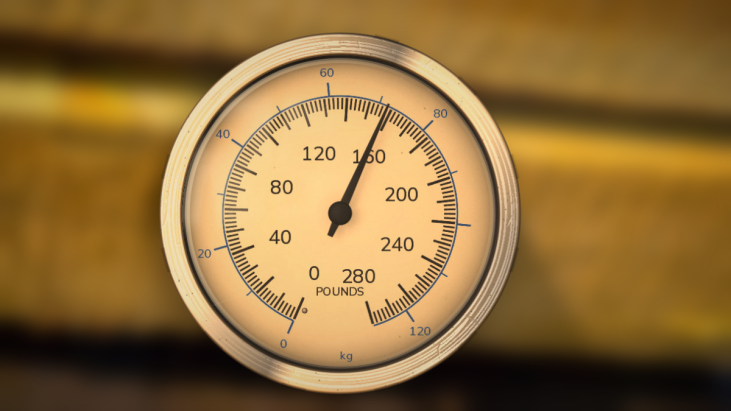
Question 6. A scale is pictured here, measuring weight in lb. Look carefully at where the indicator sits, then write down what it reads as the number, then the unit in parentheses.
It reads 158 (lb)
